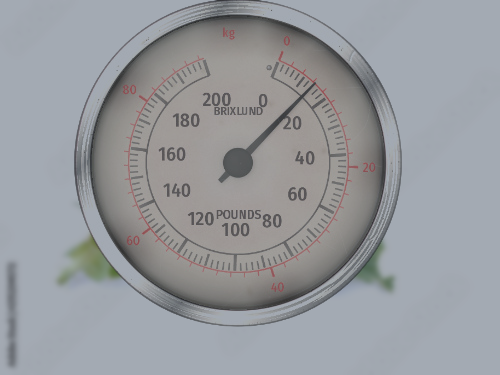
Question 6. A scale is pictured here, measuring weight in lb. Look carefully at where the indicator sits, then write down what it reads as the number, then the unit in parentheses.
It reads 14 (lb)
